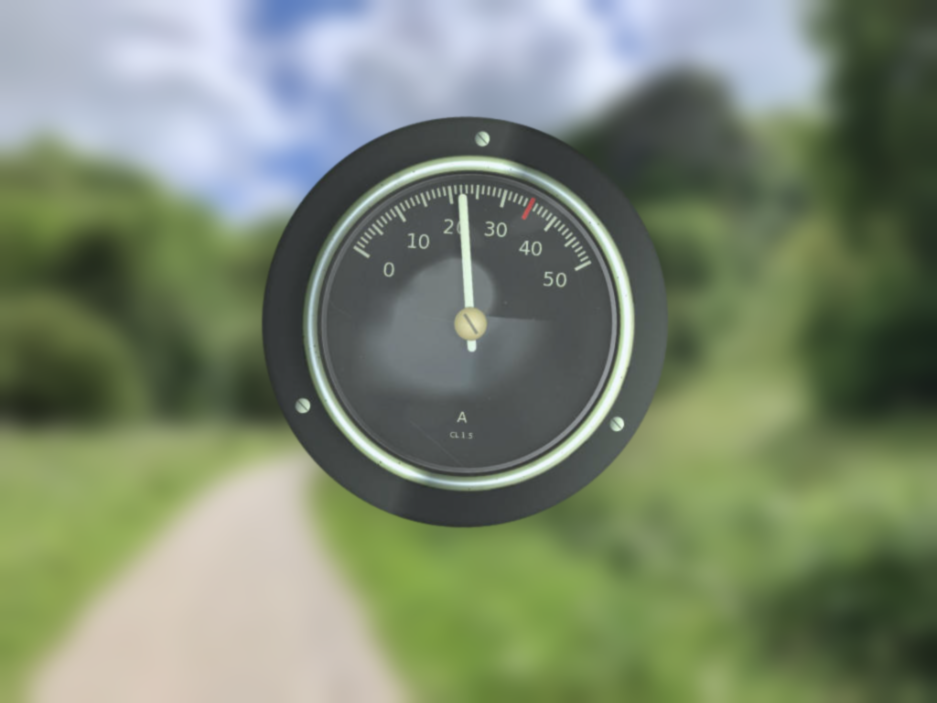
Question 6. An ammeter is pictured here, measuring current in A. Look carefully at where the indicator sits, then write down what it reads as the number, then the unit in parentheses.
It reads 22 (A)
